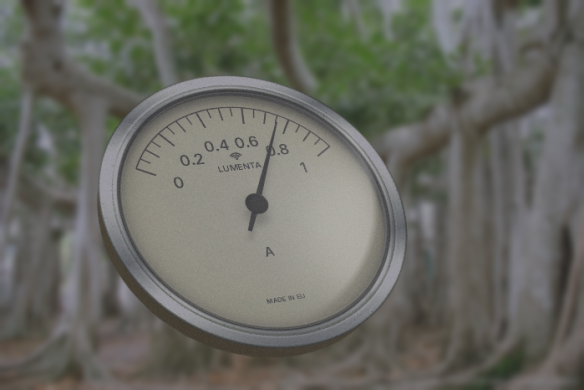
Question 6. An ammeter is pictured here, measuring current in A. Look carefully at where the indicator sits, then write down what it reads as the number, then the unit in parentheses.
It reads 0.75 (A)
